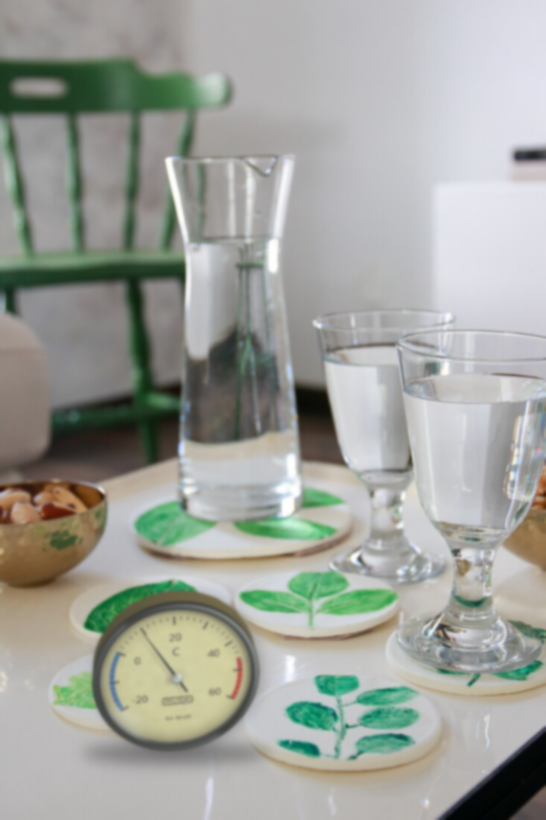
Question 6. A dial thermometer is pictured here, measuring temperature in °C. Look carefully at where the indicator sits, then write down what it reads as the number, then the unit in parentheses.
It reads 10 (°C)
